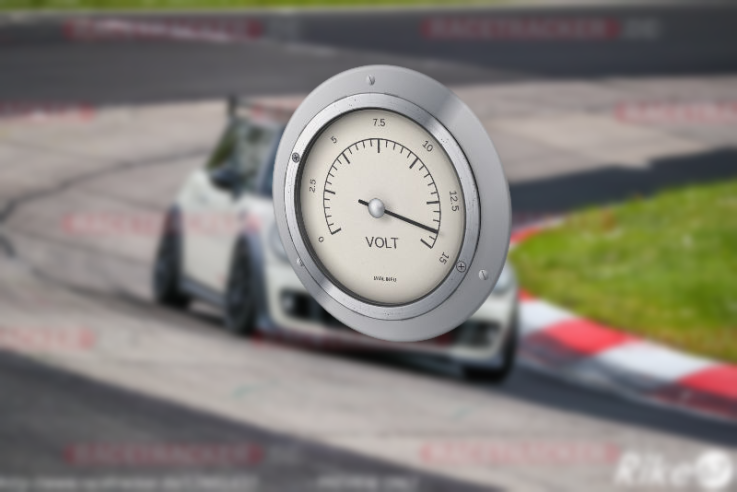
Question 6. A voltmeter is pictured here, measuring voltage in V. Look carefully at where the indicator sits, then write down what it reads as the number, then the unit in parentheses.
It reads 14 (V)
